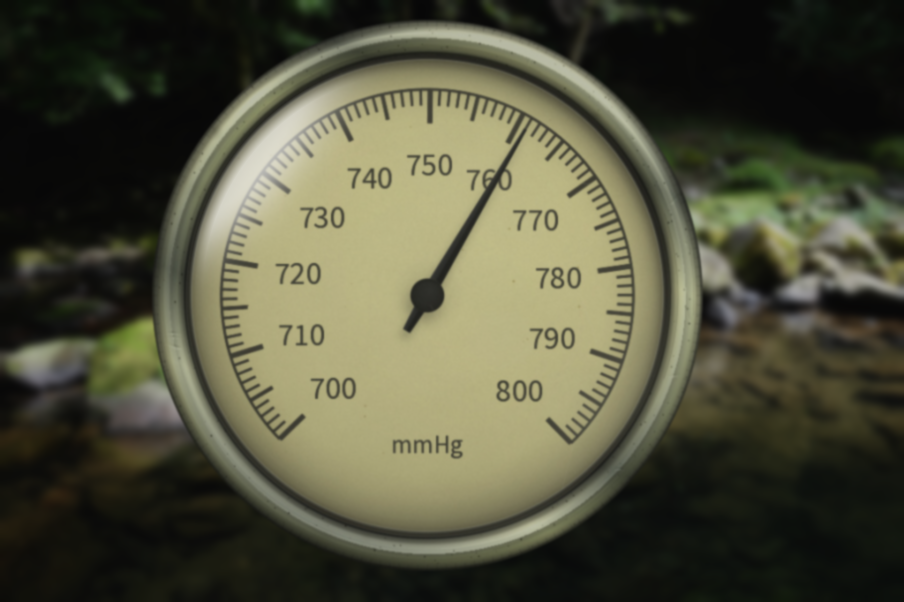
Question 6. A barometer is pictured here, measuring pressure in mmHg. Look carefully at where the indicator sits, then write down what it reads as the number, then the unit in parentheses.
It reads 761 (mmHg)
